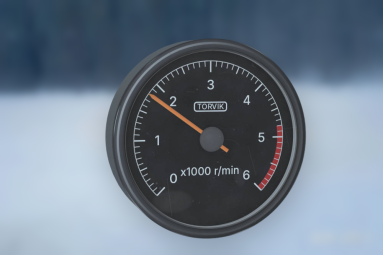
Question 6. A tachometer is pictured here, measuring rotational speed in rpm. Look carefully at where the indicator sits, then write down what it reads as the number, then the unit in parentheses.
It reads 1800 (rpm)
